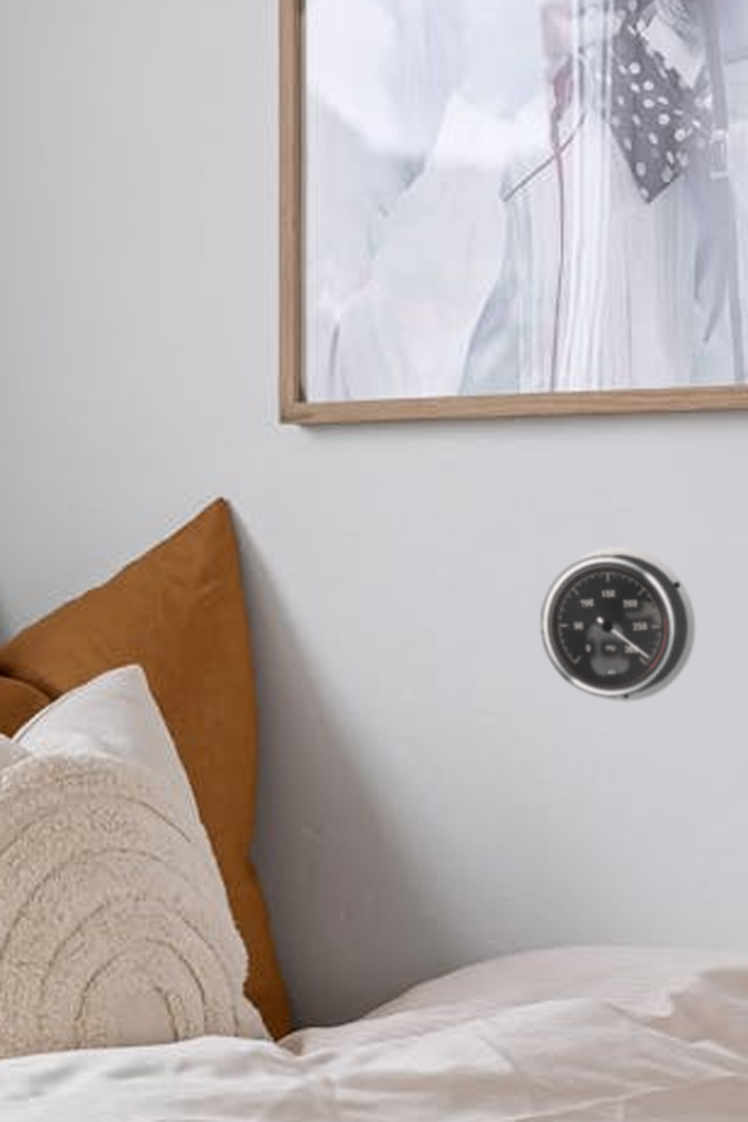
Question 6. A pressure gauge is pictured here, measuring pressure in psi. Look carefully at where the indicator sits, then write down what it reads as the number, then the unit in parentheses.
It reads 290 (psi)
